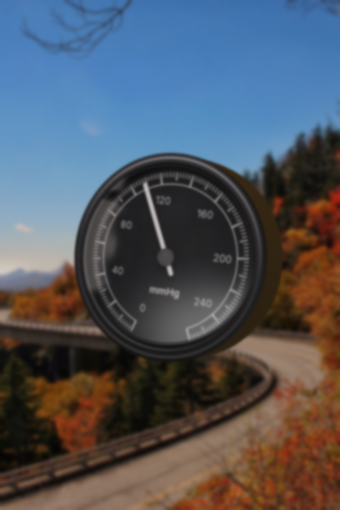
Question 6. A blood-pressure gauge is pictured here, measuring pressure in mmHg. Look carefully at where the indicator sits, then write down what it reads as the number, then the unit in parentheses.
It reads 110 (mmHg)
